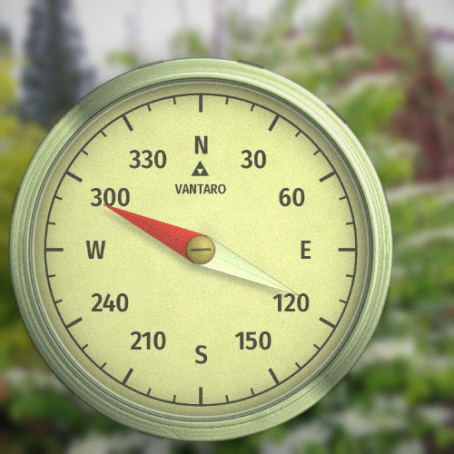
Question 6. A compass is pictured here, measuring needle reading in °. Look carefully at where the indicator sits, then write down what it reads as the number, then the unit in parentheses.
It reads 295 (°)
